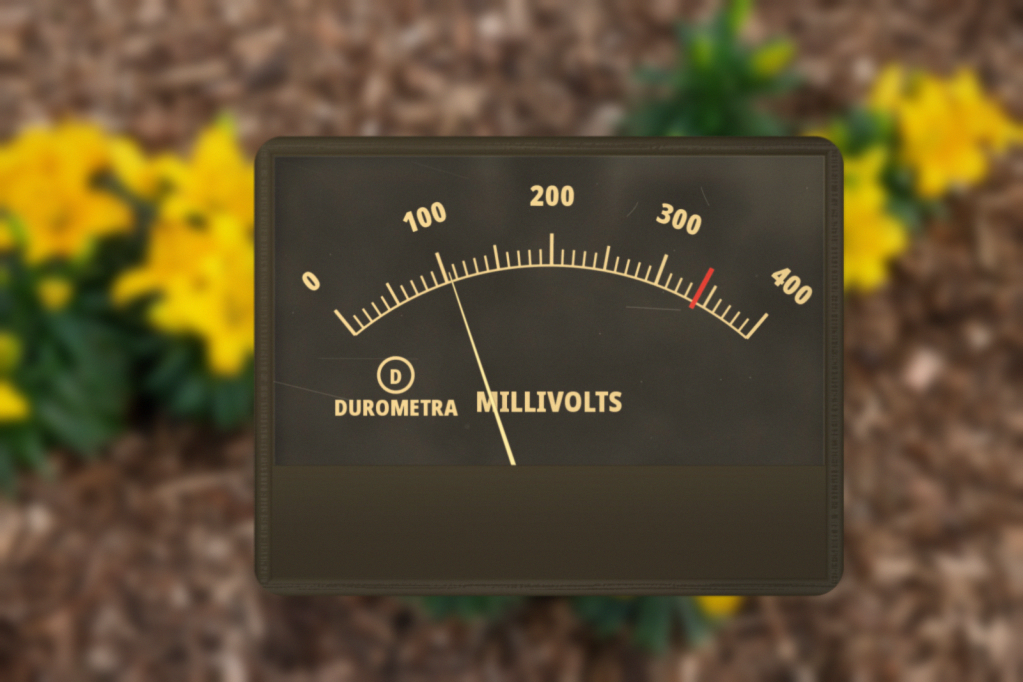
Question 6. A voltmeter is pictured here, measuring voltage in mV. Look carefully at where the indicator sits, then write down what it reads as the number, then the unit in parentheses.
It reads 105 (mV)
